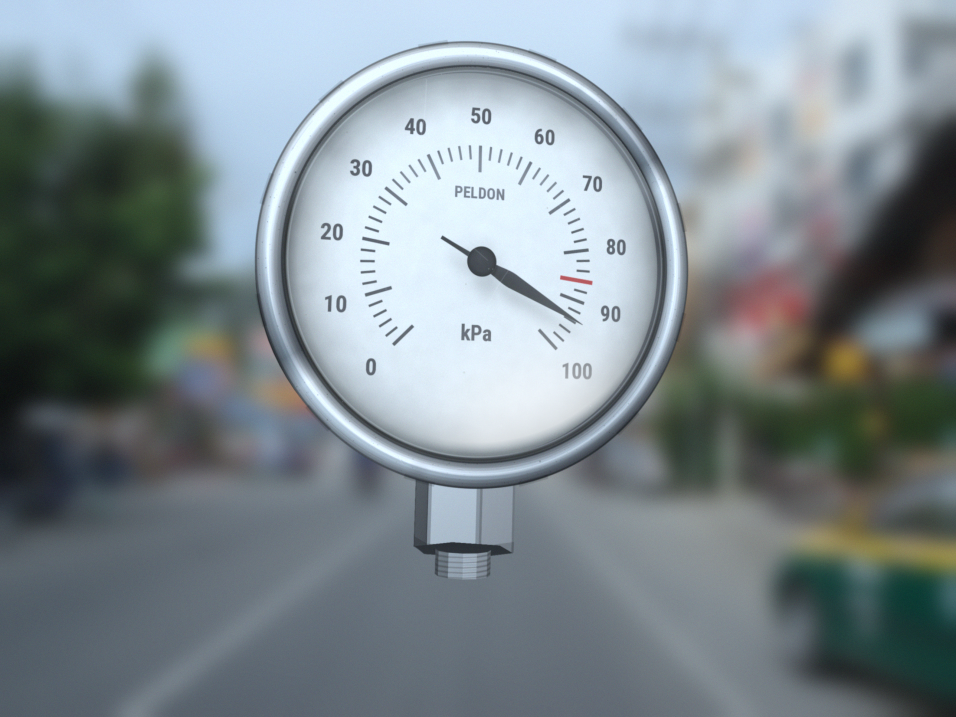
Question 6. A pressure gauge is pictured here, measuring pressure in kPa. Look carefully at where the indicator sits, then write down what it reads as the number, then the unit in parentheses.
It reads 94 (kPa)
